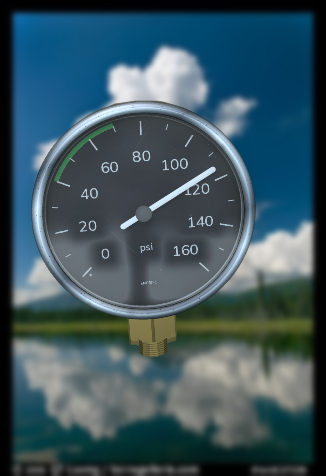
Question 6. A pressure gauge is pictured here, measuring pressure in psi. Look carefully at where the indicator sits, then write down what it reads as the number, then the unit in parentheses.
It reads 115 (psi)
